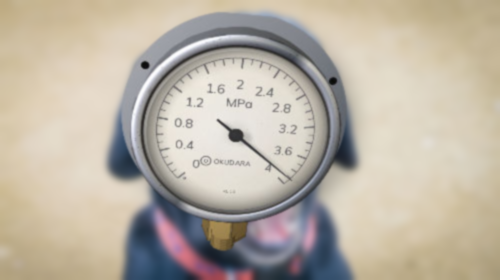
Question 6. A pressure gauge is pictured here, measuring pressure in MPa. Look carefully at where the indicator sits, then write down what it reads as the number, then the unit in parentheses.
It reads 3.9 (MPa)
